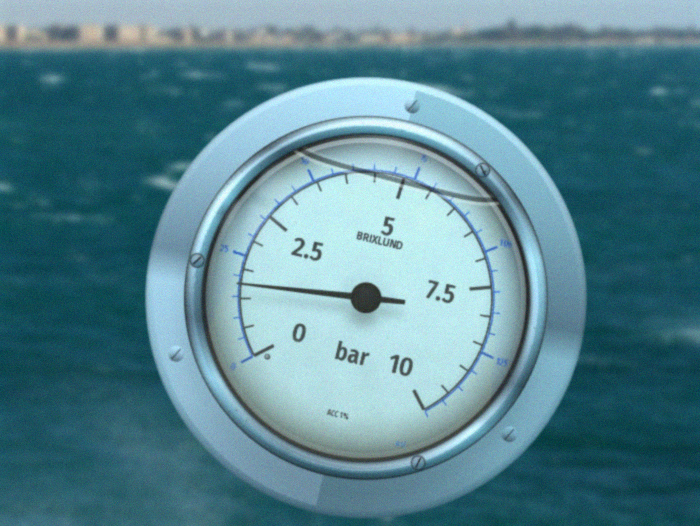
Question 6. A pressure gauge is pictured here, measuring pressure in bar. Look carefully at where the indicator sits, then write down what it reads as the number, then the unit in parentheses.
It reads 1.25 (bar)
